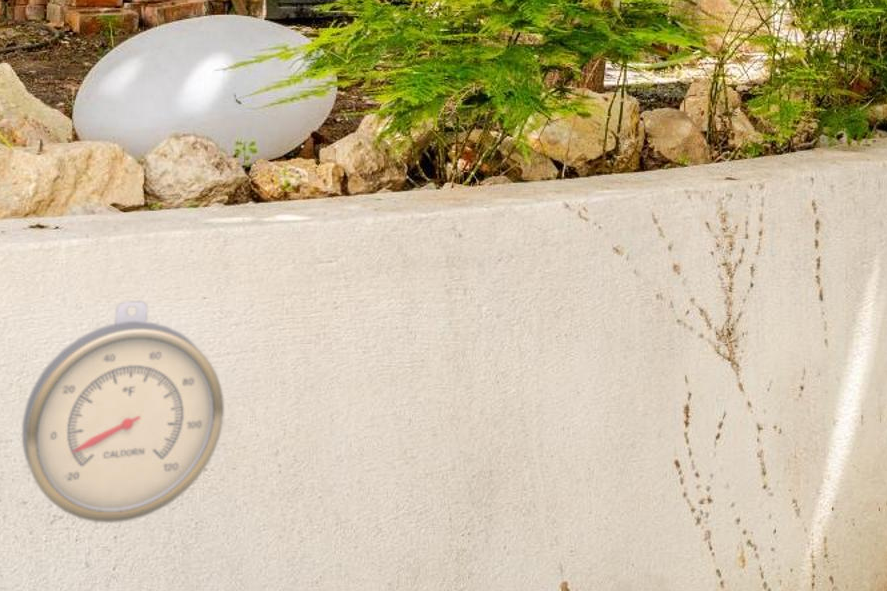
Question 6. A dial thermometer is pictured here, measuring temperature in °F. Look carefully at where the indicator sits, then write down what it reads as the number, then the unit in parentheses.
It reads -10 (°F)
